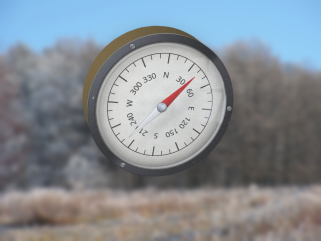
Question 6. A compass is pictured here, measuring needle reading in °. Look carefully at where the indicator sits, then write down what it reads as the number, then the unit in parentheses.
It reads 40 (°)
